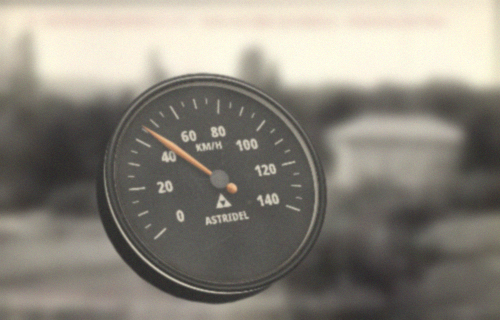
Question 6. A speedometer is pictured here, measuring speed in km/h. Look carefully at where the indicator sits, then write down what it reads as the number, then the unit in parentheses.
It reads 45 (km/h)
